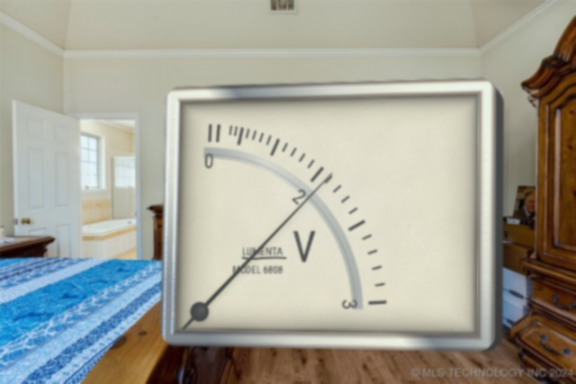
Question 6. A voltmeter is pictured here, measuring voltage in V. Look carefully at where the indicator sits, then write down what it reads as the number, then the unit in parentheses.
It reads 2.1 (V)
